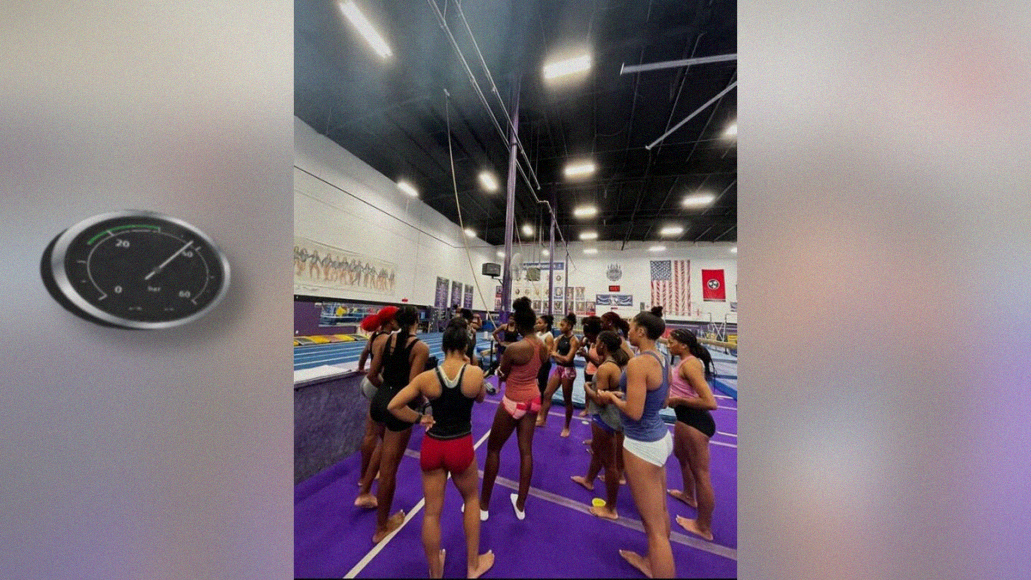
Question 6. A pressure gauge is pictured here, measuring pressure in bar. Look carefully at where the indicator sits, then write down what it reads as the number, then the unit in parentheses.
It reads 37.5 (bar)
